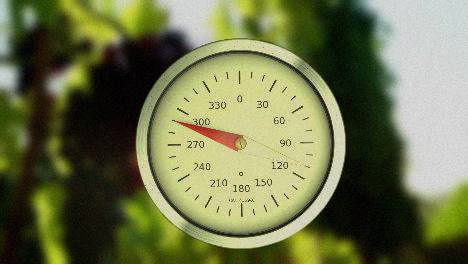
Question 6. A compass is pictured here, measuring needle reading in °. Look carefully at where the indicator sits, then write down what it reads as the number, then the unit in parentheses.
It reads 290 (°)
